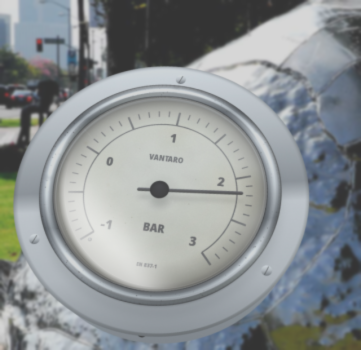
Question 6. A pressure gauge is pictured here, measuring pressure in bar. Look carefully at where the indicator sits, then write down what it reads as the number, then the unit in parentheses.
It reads 2.2 (bar)
